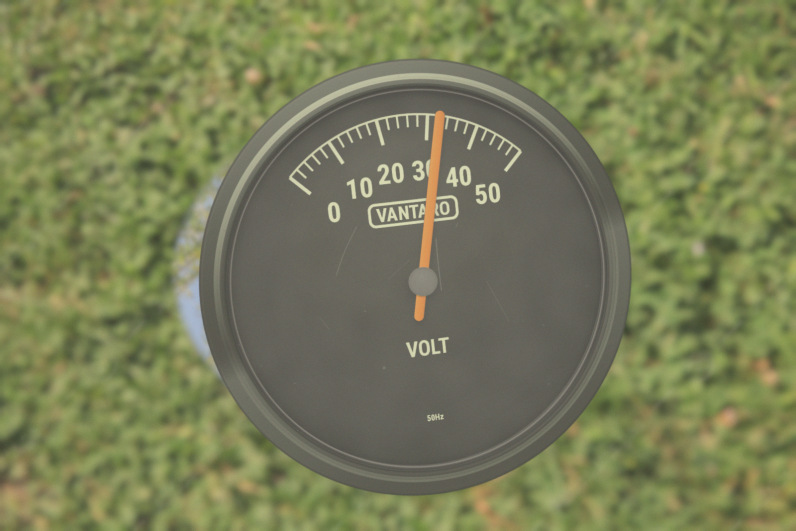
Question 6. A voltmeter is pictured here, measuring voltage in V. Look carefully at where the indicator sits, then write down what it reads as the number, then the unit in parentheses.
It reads 32 (V)
